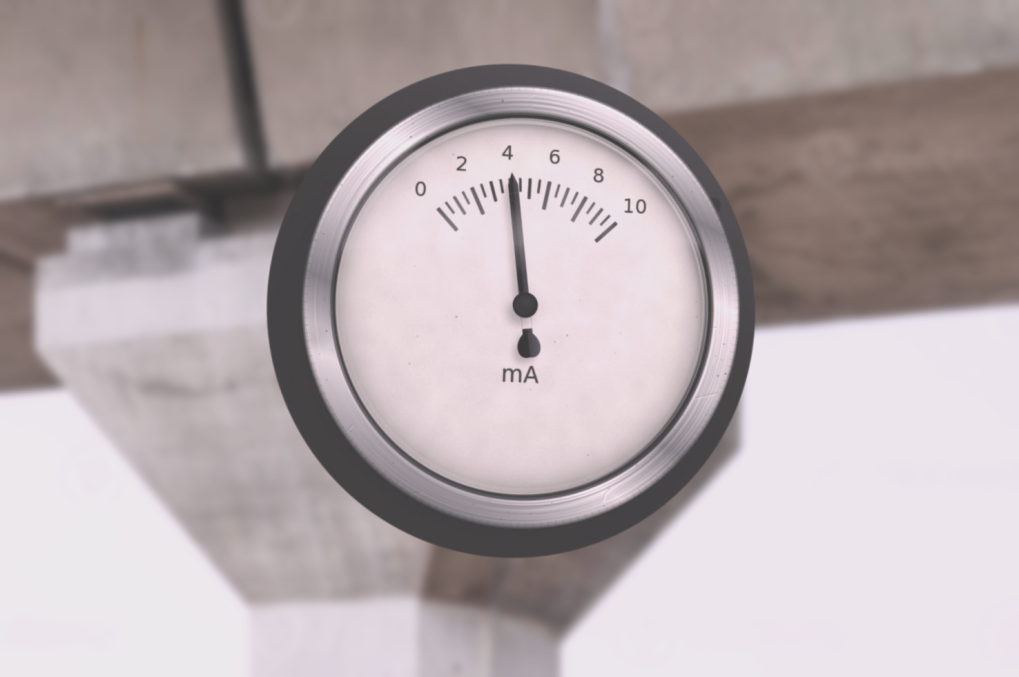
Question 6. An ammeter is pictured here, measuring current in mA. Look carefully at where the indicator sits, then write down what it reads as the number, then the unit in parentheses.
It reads 4 (mA)
